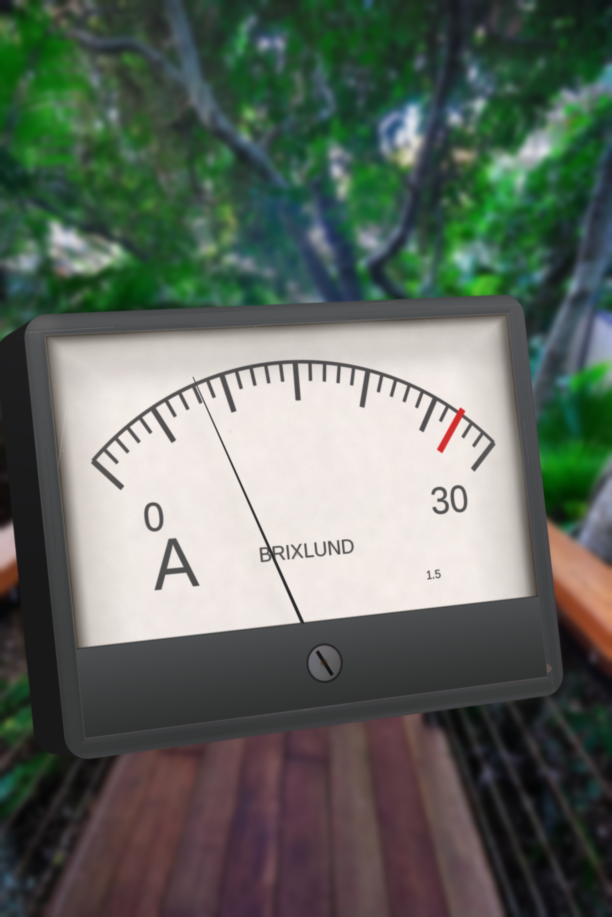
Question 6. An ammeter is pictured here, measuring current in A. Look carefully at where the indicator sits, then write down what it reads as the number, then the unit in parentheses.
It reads 8 (A)
